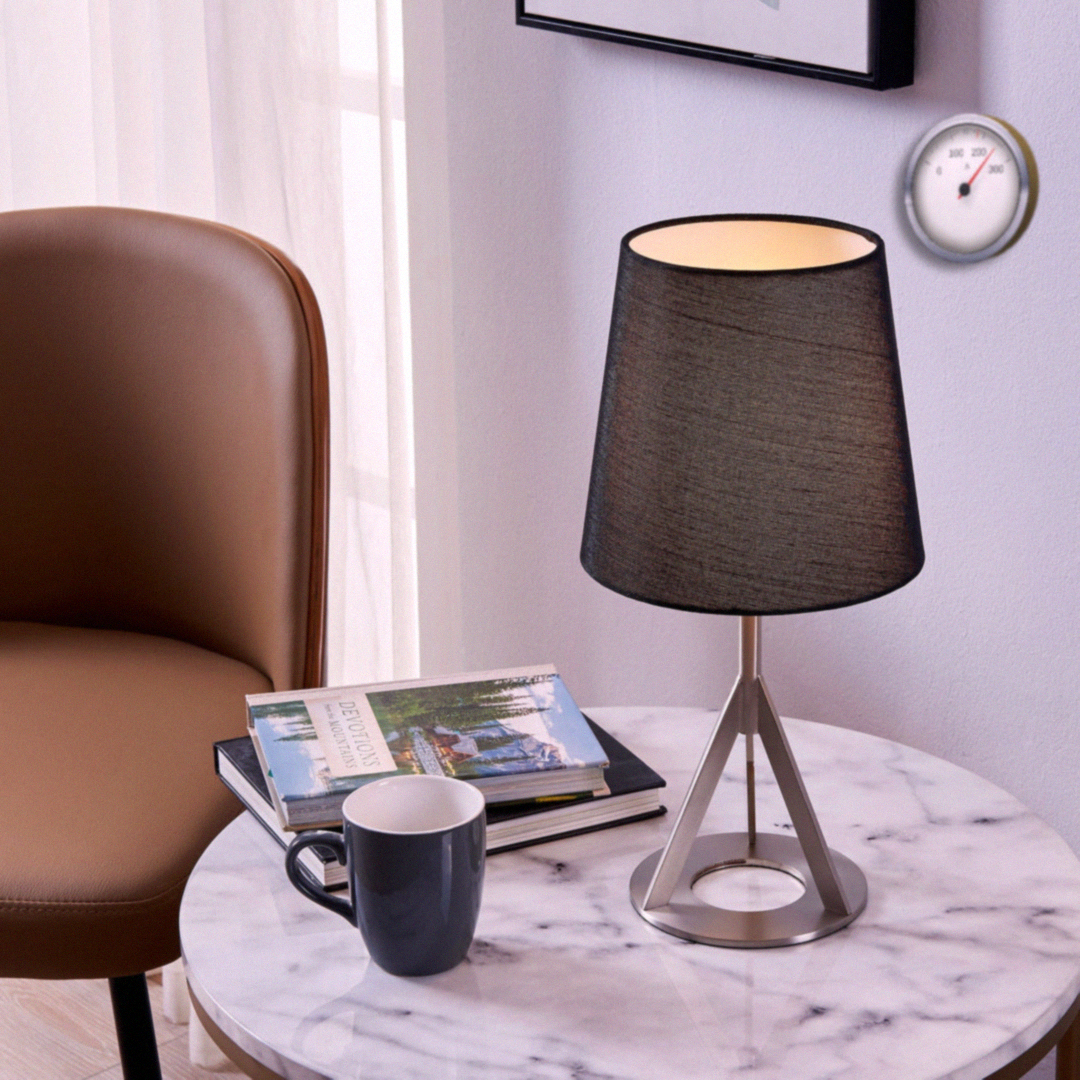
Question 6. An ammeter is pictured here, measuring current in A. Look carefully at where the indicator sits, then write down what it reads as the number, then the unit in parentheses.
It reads 250 (A)
